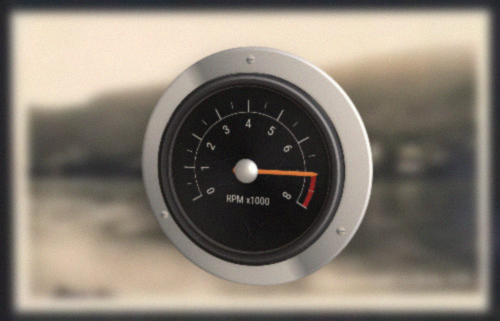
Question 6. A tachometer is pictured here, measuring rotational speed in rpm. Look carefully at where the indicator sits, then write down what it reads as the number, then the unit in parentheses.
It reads 7000 (rpm)
